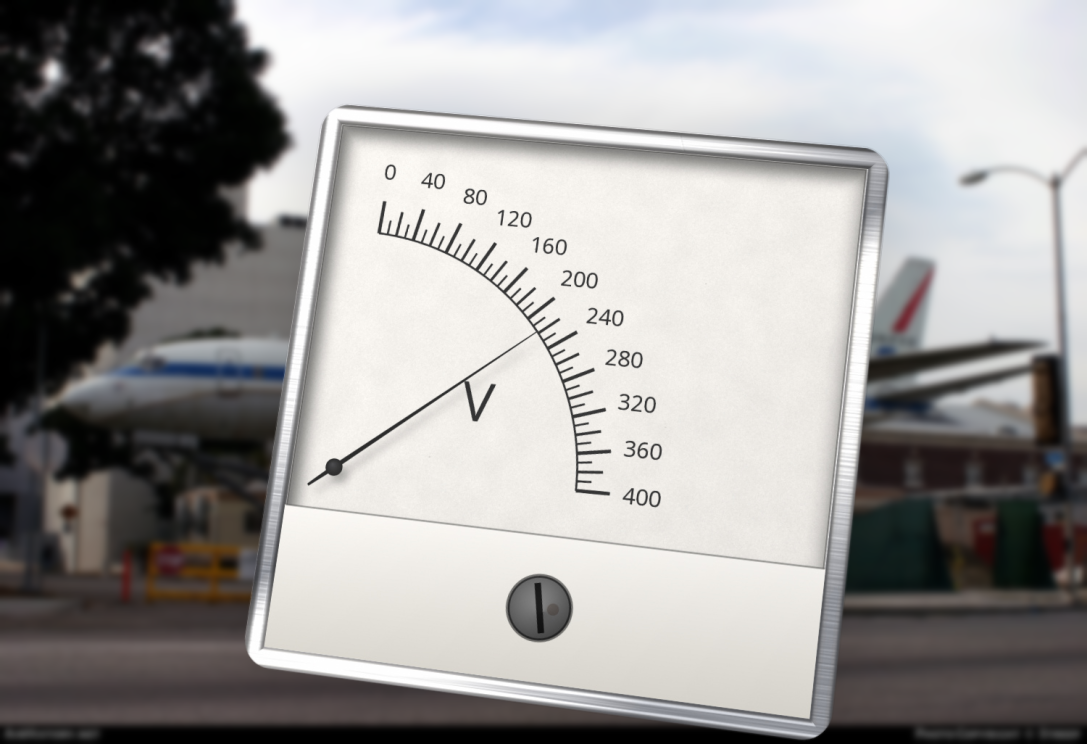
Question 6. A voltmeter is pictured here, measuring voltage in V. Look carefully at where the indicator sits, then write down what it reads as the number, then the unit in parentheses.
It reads 220 (V)
